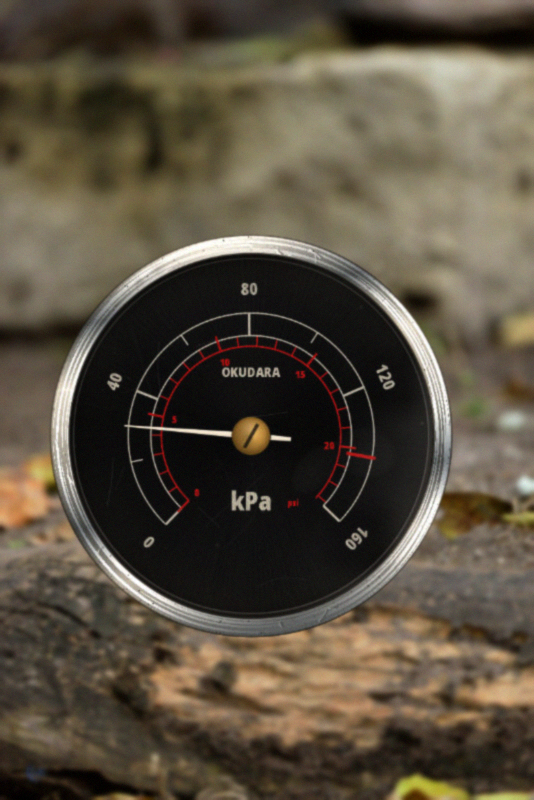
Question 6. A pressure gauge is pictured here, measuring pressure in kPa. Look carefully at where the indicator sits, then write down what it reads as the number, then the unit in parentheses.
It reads 30 (kPa)
